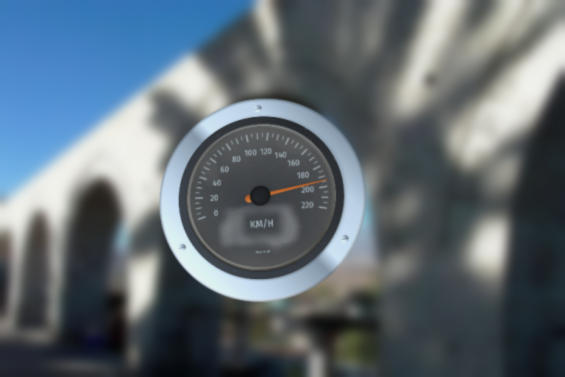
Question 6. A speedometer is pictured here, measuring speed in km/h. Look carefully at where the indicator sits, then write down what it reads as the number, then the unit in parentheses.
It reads 195 (km/h)
